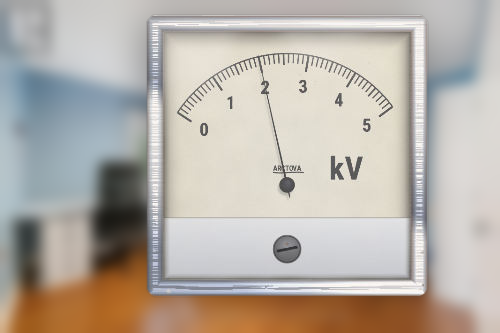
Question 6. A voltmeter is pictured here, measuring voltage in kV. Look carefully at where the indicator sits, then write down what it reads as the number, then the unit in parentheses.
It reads 2 (kV)
